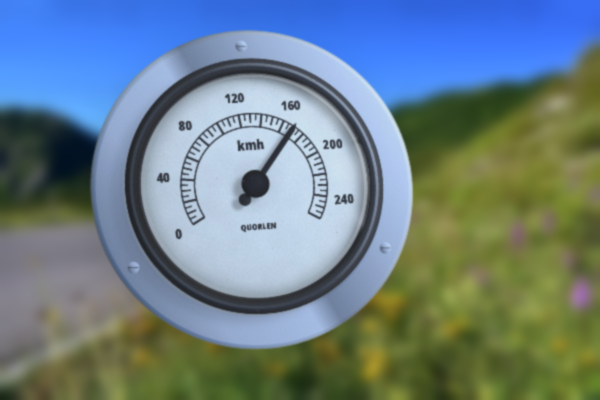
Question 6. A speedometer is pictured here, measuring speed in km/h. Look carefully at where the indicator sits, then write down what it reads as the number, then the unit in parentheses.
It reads 170 (km/h)
